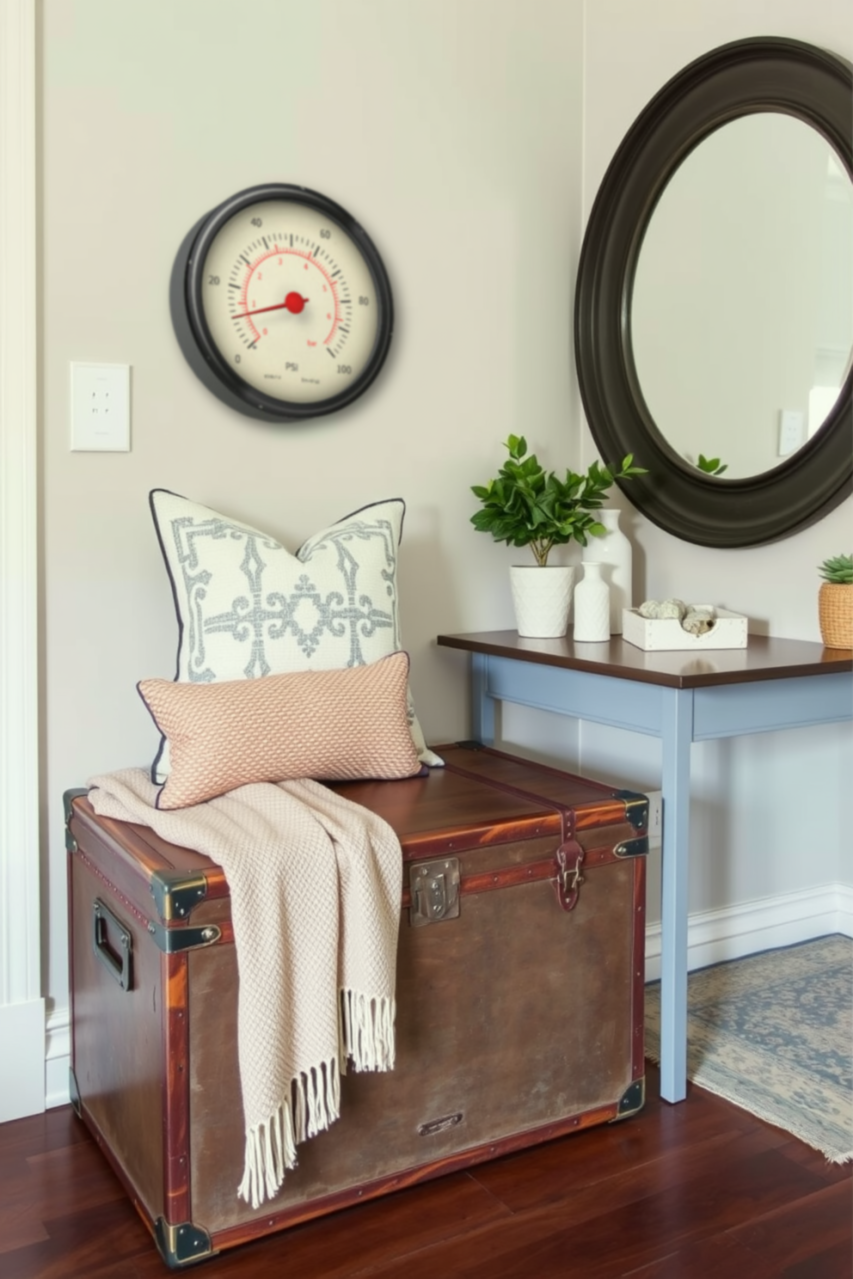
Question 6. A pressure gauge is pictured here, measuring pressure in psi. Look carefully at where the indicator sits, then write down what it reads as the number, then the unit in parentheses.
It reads 10 (psi)
